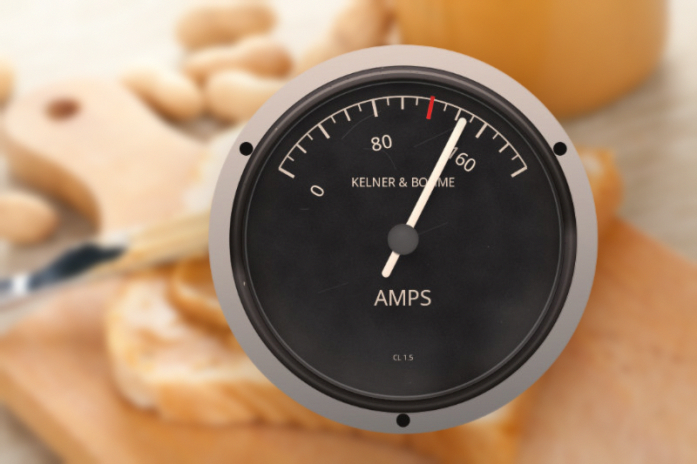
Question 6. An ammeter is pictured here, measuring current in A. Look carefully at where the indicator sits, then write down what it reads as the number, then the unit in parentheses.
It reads 145 (A)
